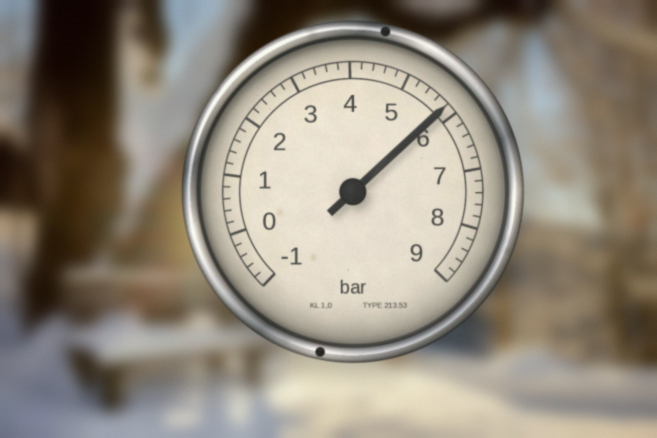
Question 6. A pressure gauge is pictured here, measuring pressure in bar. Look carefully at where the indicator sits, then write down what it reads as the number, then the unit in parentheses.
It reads 5.8 (bar)
